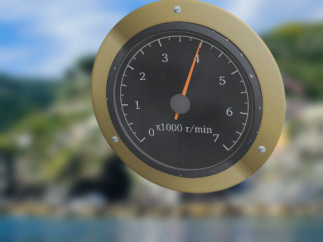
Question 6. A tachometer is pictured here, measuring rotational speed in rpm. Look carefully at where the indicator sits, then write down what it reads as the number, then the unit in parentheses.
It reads 4000 (rpm)
